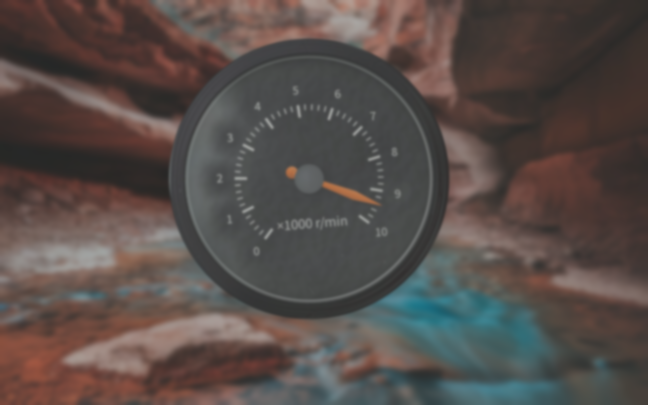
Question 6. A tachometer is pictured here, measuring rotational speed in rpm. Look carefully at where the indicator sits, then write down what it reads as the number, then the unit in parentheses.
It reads 9400 (rpm)
